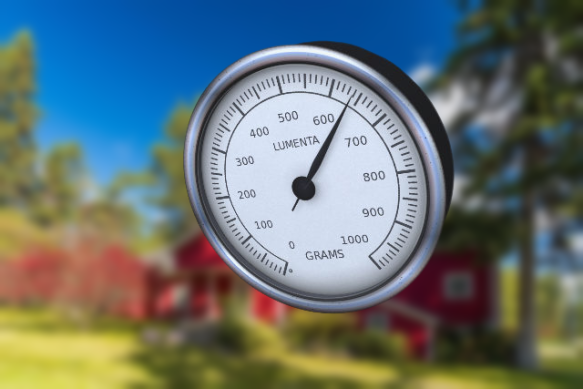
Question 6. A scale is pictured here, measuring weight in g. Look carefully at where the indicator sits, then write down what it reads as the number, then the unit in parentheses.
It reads 640 (g)
